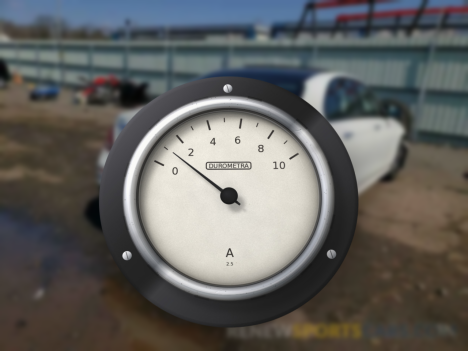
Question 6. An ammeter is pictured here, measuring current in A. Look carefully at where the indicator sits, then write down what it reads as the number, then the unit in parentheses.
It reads 1 (A)
